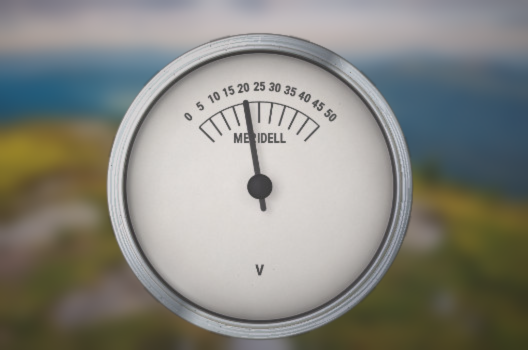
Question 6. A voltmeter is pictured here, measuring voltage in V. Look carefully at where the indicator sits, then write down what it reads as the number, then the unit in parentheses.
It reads 20 (V)
